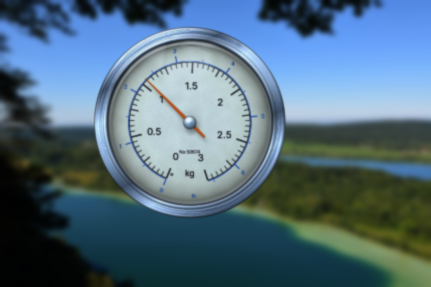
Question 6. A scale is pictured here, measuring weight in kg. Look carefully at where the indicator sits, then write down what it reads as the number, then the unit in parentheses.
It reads 1.05 (kg)
